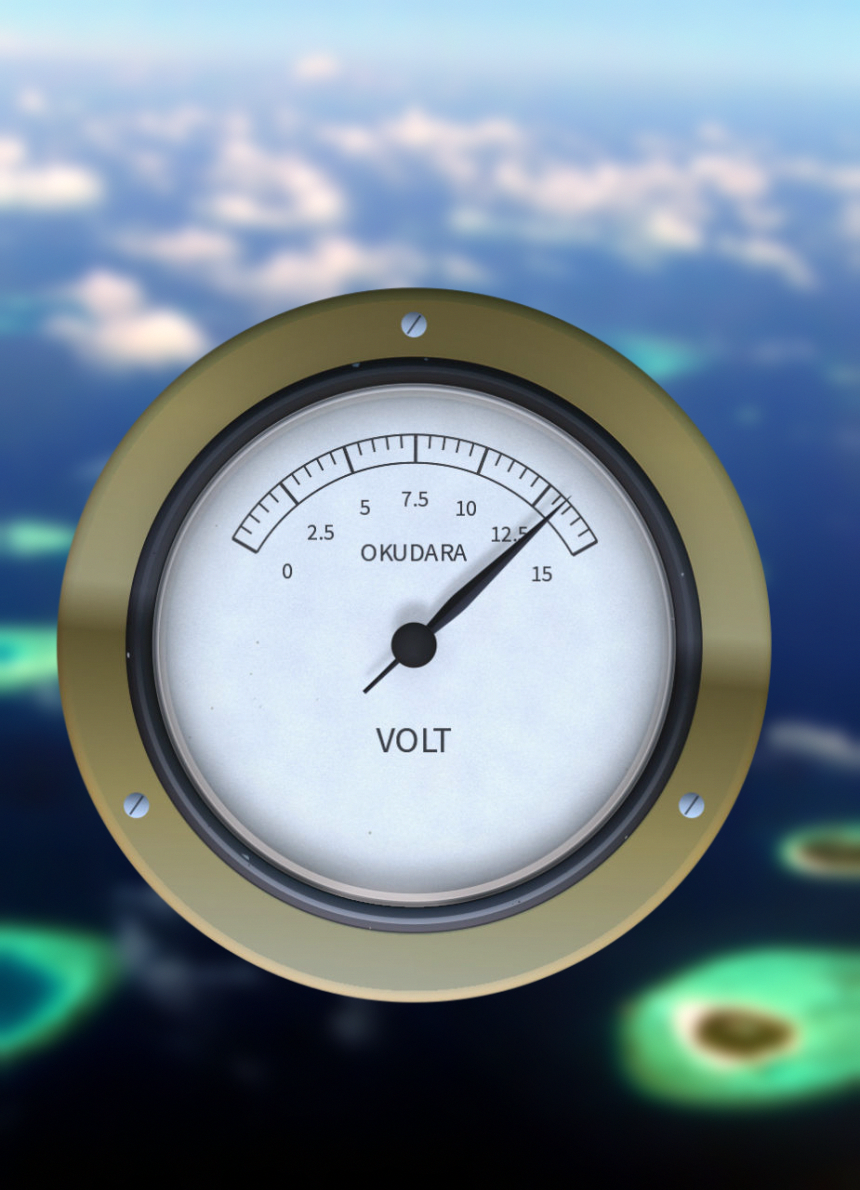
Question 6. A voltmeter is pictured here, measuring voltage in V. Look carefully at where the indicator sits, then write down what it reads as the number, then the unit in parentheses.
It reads 13.25 (V)
